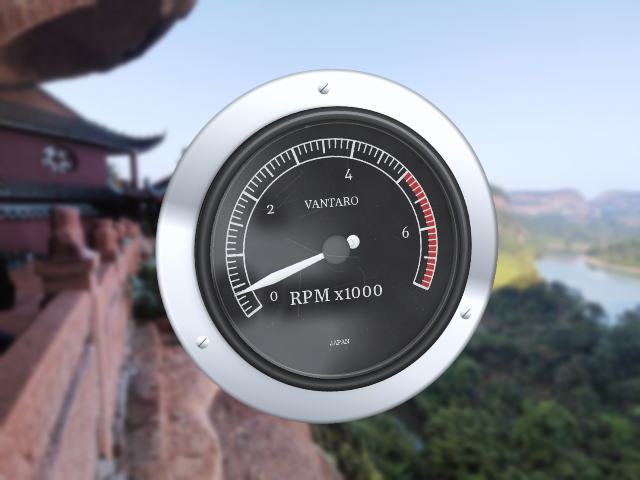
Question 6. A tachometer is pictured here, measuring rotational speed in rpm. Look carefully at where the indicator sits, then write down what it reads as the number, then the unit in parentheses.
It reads 400 (rpm)
